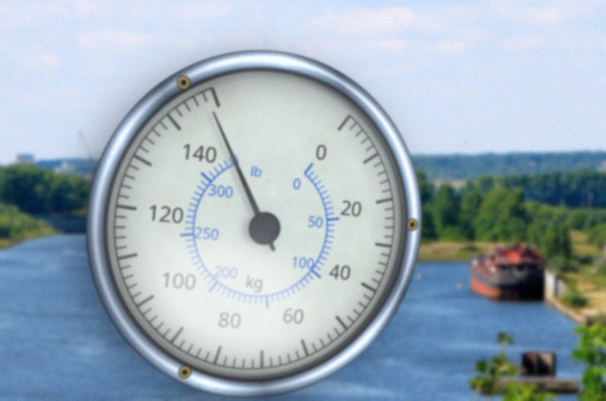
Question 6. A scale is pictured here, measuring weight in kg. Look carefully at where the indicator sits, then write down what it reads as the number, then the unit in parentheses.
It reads 148 (kg)
